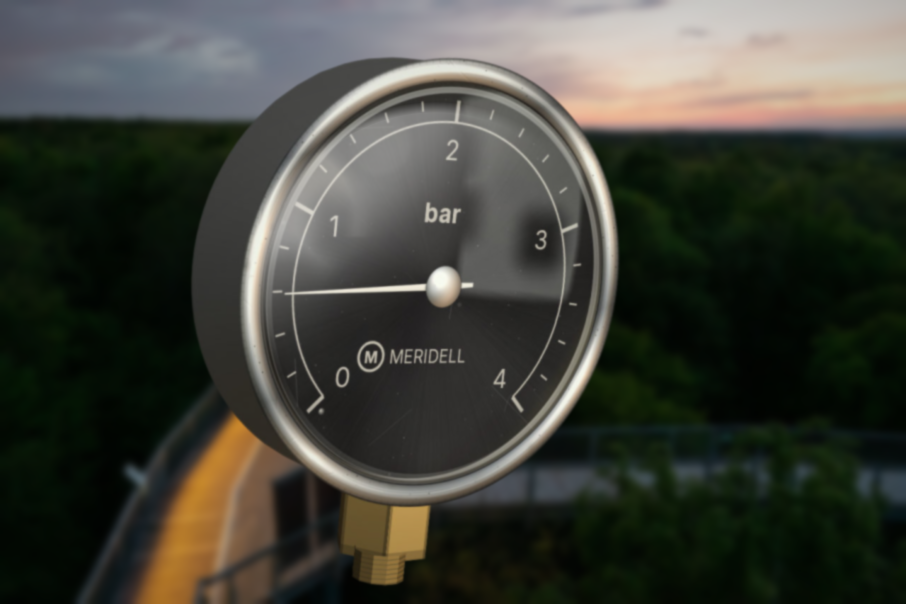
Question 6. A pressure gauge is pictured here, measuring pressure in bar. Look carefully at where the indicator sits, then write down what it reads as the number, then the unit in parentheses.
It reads 0.6 (bar)
